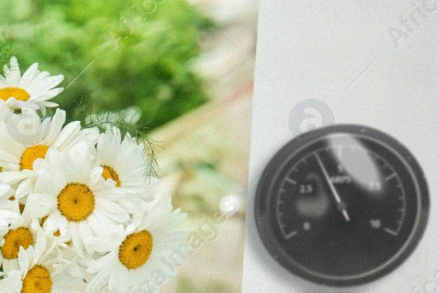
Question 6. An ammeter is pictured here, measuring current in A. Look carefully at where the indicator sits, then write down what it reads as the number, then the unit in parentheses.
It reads 4 (A)
